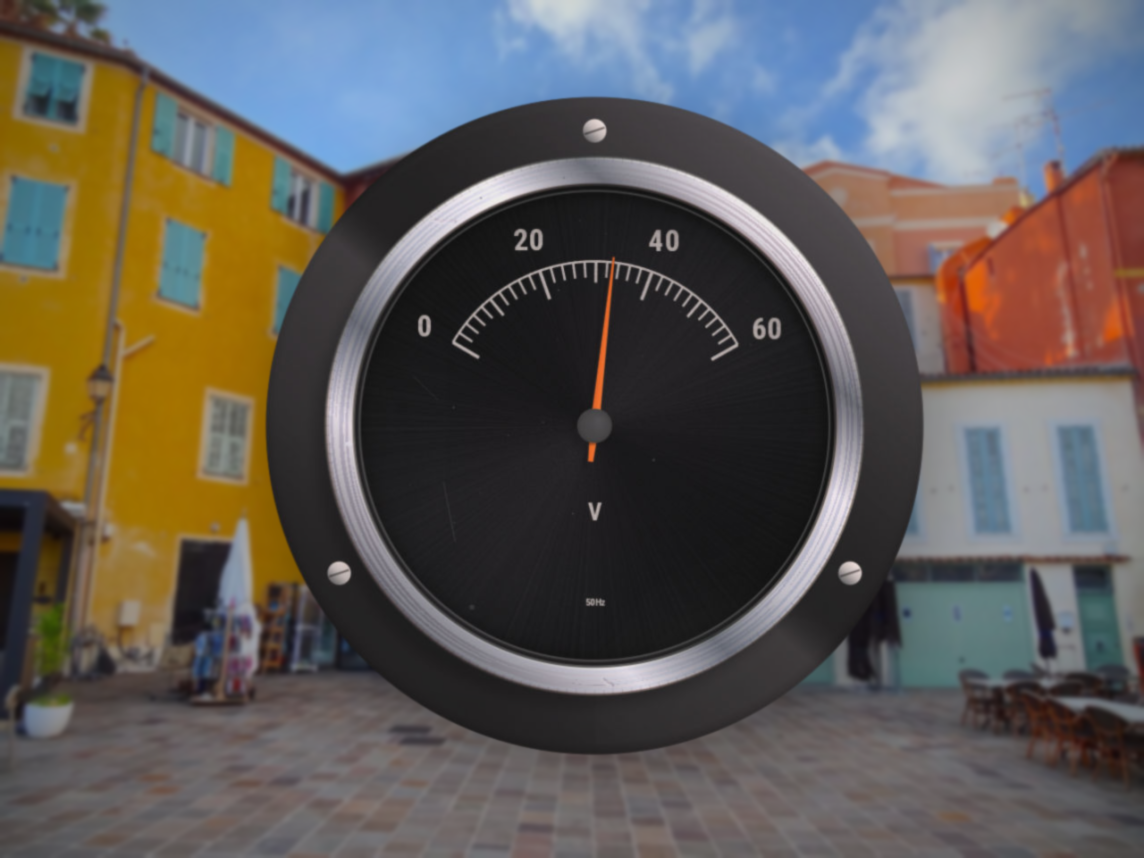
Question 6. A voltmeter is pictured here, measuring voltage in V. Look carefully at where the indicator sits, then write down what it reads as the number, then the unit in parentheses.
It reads 33 (V)
